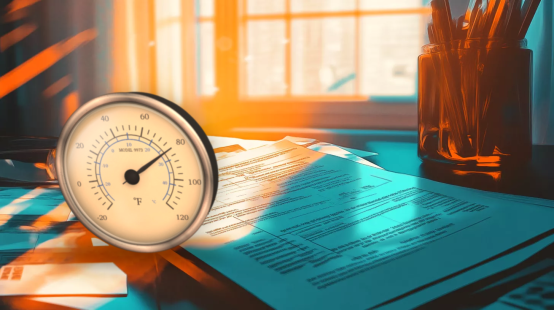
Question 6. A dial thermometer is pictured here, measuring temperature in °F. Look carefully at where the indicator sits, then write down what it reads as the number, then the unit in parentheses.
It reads 80 (°F)
